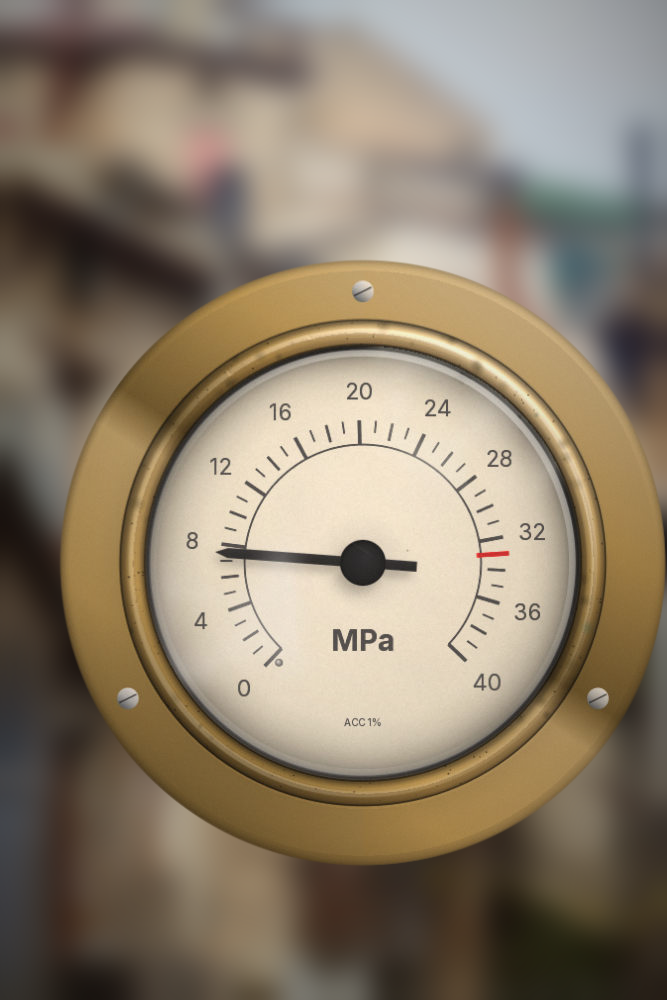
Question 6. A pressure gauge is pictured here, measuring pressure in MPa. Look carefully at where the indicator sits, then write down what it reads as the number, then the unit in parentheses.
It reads 7.5 (MPa)
